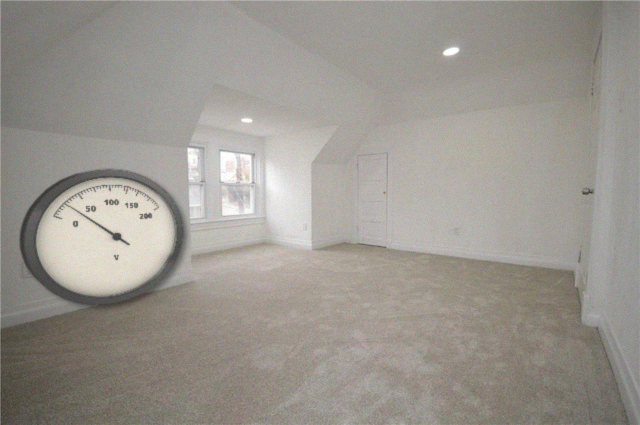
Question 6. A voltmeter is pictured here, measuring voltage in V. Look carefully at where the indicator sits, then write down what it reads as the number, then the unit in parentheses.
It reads 25 (V)
